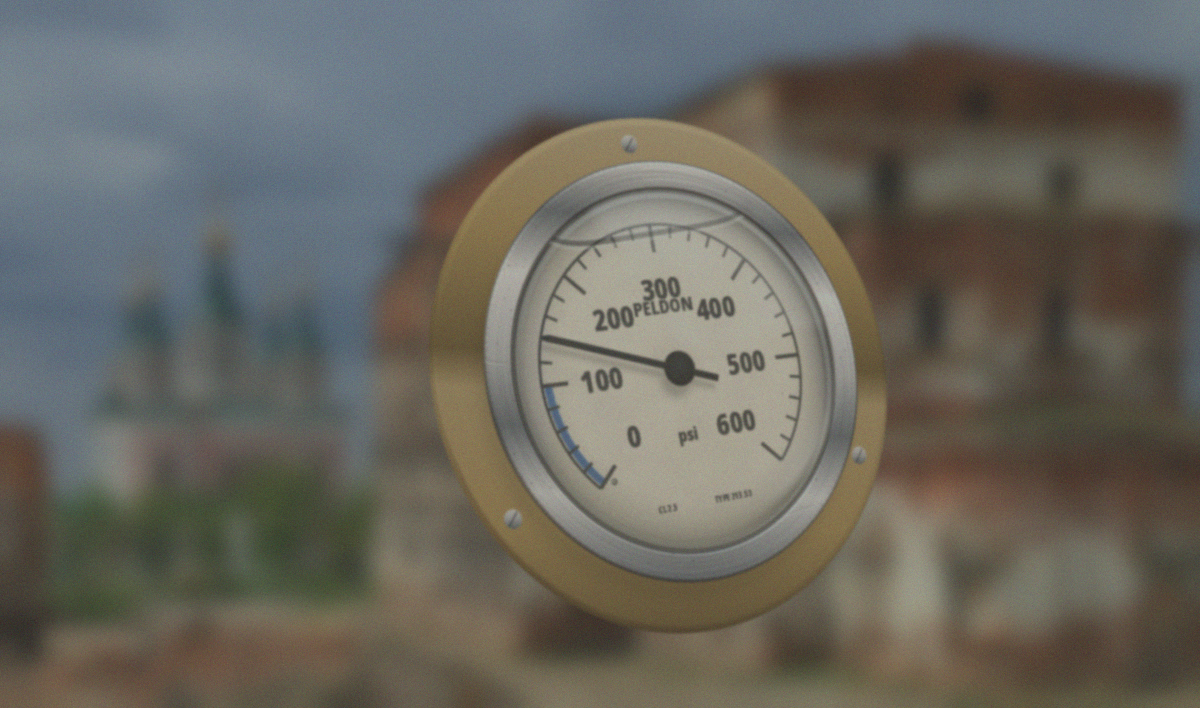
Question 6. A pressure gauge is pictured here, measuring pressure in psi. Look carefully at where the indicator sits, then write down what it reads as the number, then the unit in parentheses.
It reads 140 (psi)
